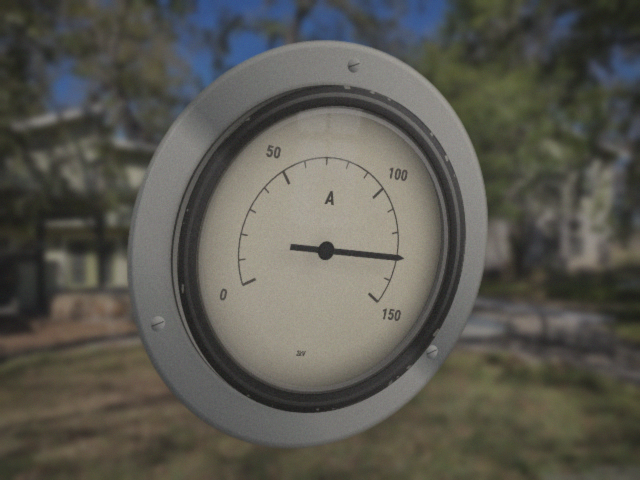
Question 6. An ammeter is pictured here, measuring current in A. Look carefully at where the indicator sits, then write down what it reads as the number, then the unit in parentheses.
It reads 130 (A)
